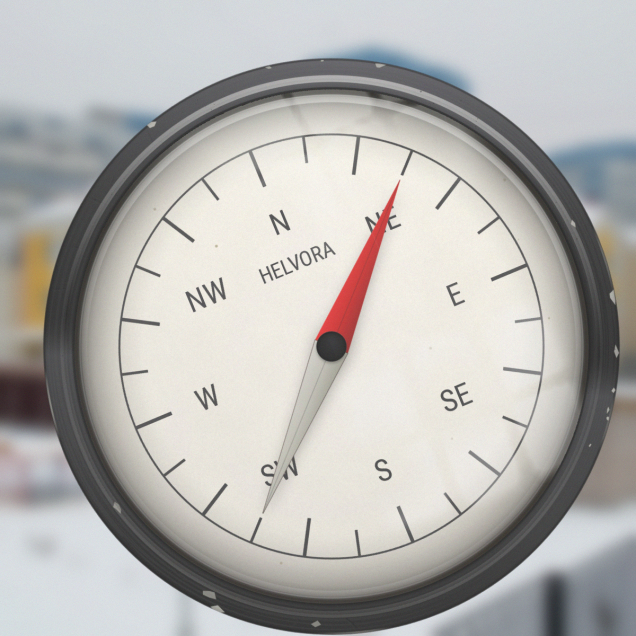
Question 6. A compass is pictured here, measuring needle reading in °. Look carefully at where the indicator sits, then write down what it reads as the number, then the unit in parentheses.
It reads 45 (°)
